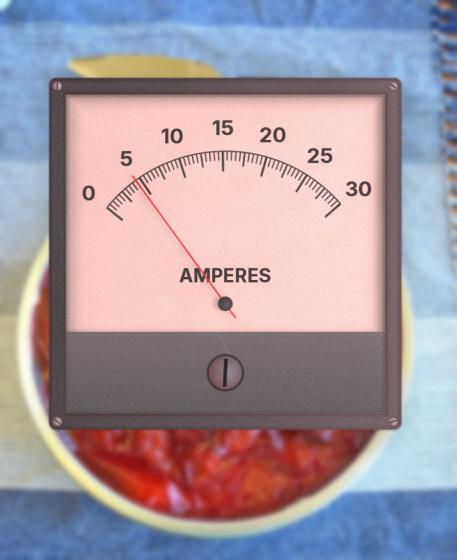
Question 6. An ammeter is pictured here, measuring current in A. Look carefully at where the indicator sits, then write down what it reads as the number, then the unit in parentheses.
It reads 4.5 (A)
